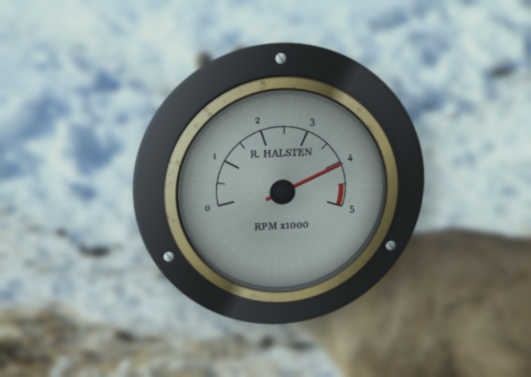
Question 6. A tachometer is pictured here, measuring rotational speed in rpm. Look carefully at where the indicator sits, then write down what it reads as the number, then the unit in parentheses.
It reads 4000 (rpm)
